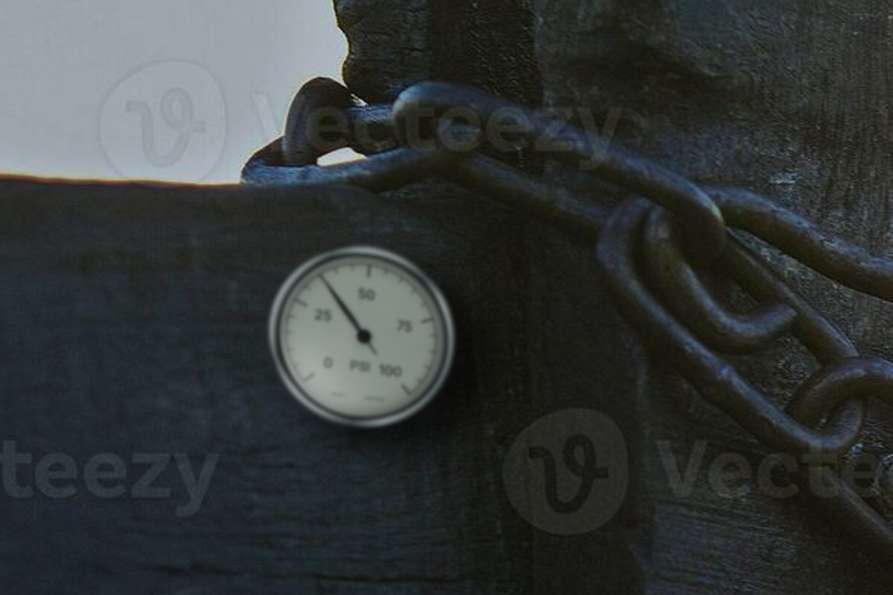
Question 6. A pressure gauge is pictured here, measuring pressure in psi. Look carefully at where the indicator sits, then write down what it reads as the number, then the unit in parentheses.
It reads 35 (psi)
